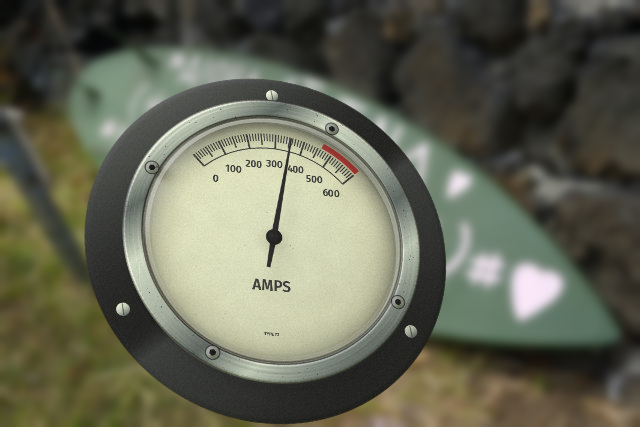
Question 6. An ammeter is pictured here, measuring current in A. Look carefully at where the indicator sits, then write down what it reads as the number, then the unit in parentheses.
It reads 350 (A)
